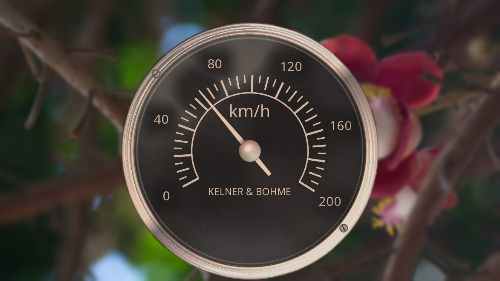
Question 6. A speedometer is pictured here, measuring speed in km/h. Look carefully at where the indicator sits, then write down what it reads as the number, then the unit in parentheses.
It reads 65 (km/h)
